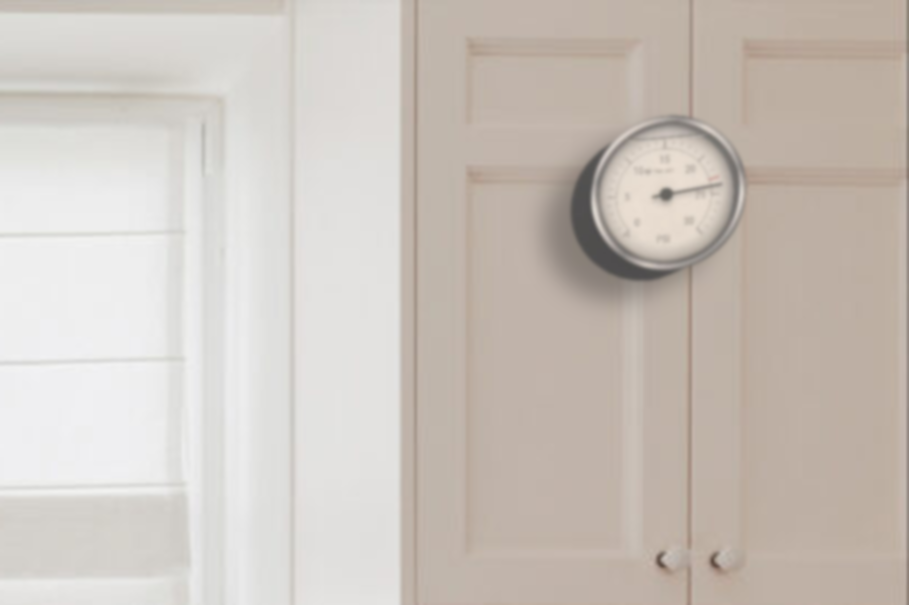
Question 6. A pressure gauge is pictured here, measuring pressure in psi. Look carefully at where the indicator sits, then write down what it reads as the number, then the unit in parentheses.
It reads 24 (psi)
